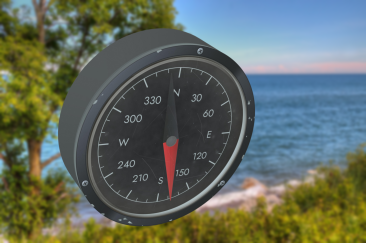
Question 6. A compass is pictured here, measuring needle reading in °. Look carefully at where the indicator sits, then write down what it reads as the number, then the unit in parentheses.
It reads 170 (°)
